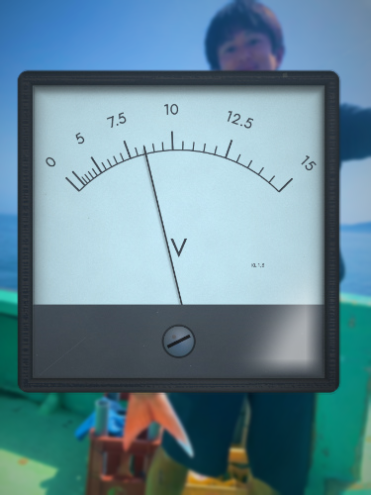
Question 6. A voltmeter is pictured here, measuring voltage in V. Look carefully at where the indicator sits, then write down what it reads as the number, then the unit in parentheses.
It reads 8.5 (V)
